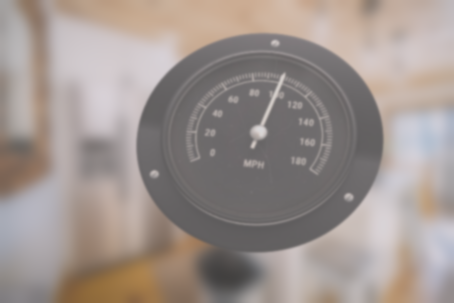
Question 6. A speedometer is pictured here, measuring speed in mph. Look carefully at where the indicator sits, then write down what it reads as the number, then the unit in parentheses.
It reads 100 (mph)
